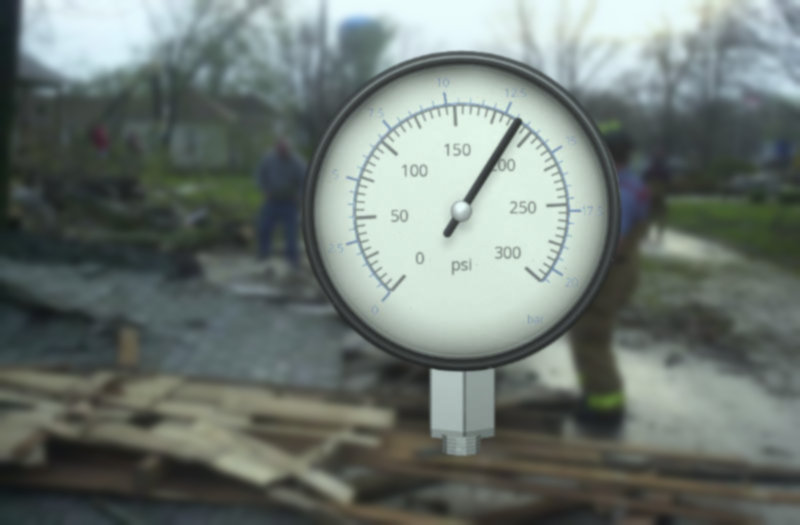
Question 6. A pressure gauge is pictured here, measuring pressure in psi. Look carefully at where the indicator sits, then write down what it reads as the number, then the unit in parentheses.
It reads 190 (psi)
